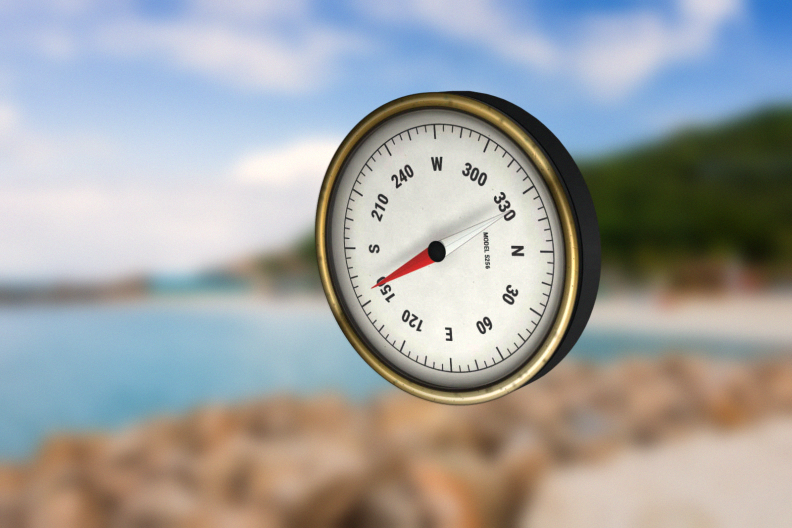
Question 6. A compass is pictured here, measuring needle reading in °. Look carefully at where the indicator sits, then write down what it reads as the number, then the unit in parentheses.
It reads 155 (°)
